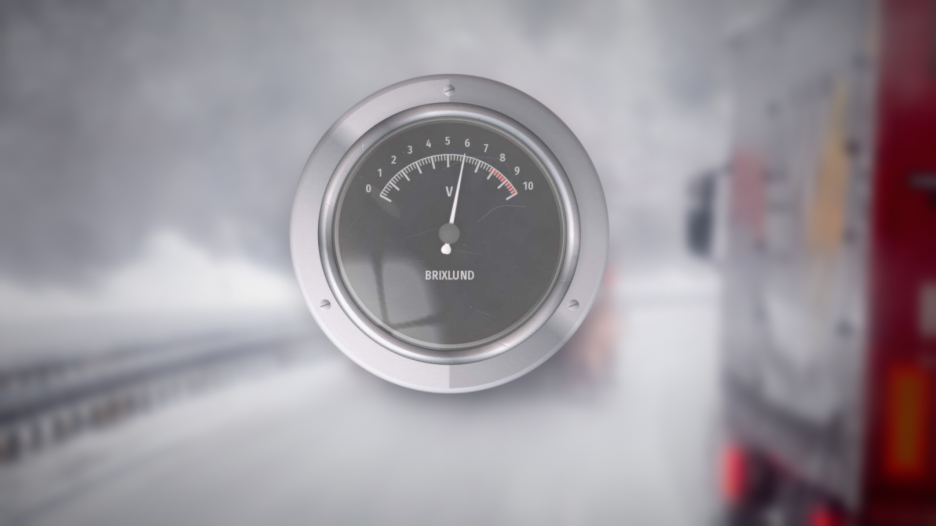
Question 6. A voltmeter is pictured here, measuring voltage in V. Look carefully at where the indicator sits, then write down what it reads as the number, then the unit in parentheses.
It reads 6 (V)
